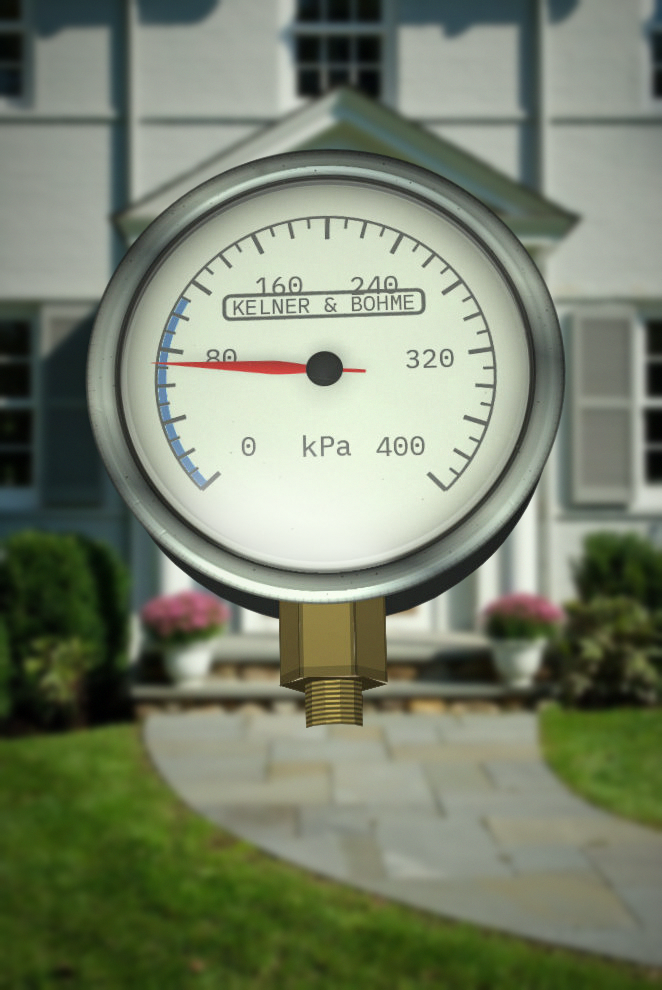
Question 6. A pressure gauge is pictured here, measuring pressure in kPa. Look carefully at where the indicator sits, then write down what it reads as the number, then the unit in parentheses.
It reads 70 (kPa)
